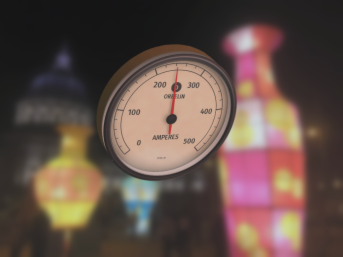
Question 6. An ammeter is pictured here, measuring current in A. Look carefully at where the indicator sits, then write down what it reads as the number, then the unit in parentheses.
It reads 240 (A)
